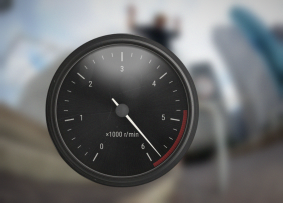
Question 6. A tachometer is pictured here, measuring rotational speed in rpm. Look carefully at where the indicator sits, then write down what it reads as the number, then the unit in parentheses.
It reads 5800 (rpm)
